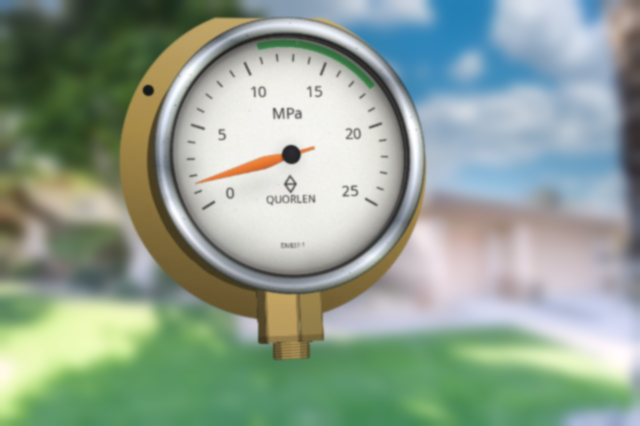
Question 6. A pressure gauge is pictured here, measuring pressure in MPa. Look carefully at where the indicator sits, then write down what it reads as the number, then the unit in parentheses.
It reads 1.5 (MPa)
